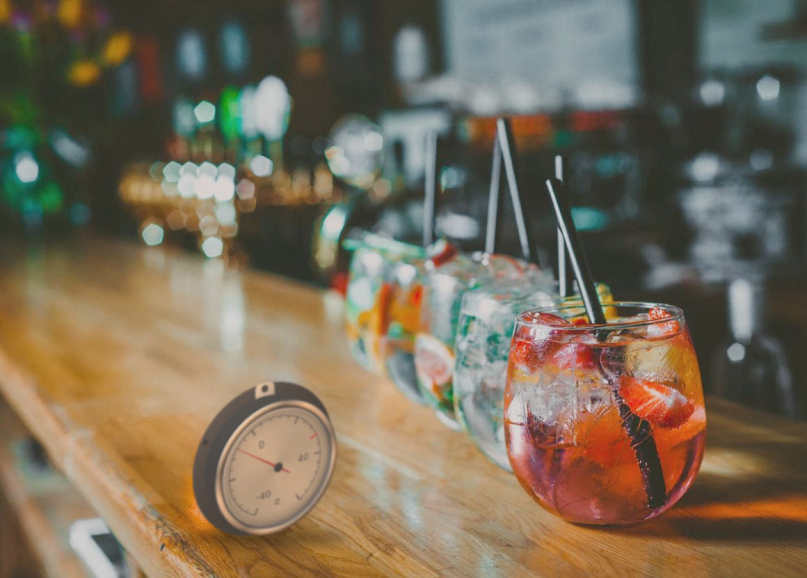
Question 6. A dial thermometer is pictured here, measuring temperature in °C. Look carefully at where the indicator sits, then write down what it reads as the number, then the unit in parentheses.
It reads -8 (°C)
